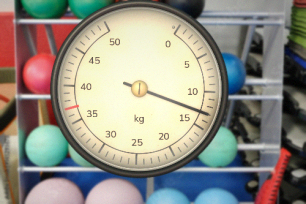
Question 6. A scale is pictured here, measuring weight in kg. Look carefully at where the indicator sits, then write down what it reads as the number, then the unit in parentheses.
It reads 13 (kg)
